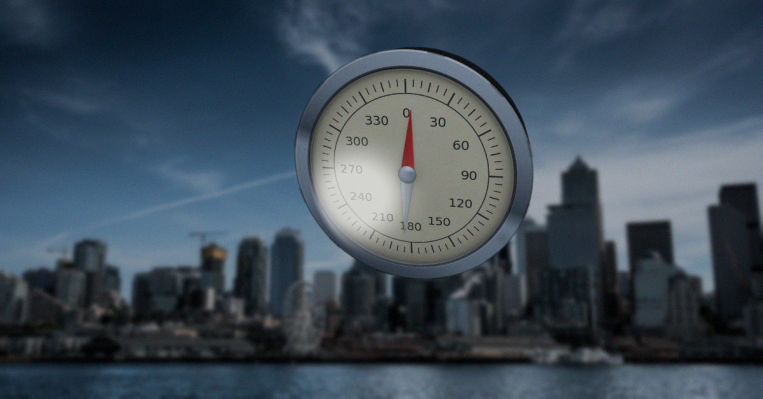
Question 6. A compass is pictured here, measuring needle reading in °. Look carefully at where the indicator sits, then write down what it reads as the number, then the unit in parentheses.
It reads 5 (°)
